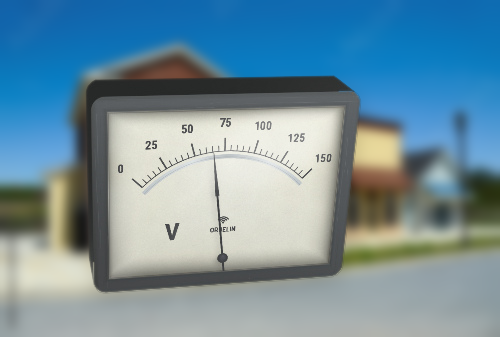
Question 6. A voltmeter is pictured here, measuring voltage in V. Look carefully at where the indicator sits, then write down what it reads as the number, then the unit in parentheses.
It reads 65 (V)
